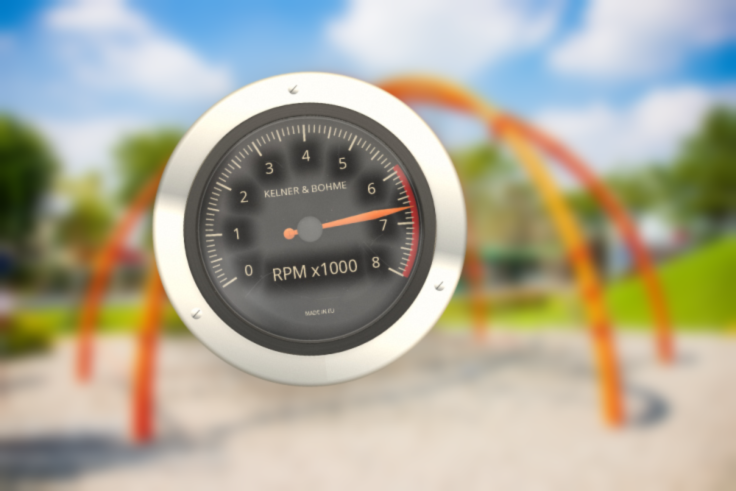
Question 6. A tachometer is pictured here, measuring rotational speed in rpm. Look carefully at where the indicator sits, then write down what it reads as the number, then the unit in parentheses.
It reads 6700 (rpm)
